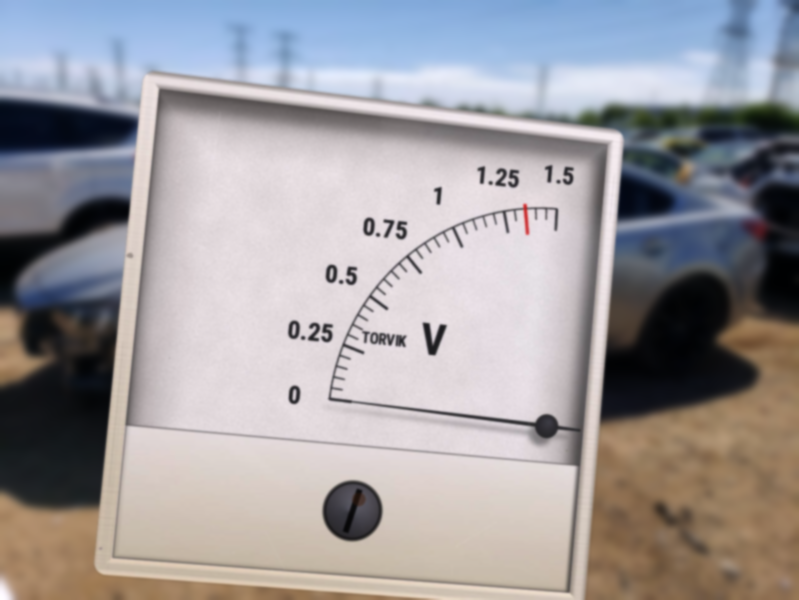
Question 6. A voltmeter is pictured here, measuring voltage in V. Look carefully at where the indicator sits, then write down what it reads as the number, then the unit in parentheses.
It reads 0 (V)
